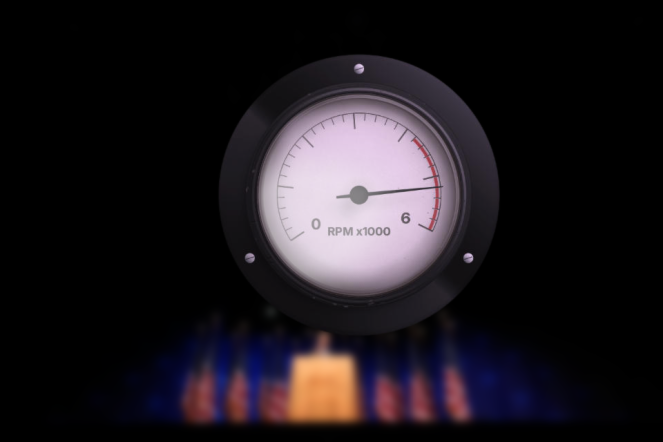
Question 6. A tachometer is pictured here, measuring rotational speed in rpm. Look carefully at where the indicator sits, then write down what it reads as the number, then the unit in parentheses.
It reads 5200 (rpm)
